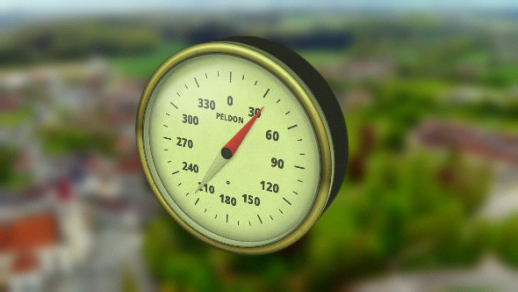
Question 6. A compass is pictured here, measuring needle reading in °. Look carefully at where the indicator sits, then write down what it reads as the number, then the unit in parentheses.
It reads 35 (°)
